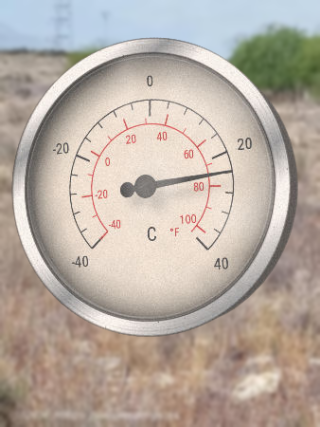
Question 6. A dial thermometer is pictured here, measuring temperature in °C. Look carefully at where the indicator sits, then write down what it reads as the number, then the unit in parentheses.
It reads 24 (°C)
